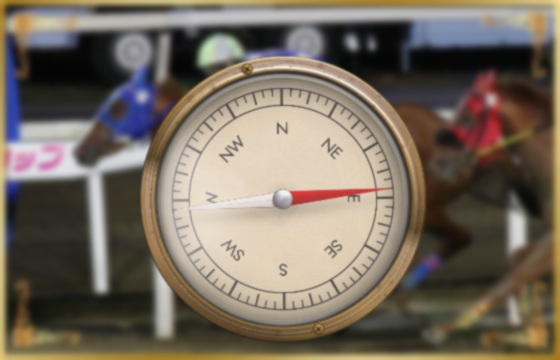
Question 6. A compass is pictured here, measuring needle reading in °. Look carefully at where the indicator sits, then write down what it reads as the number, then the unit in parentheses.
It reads 85 (°)
